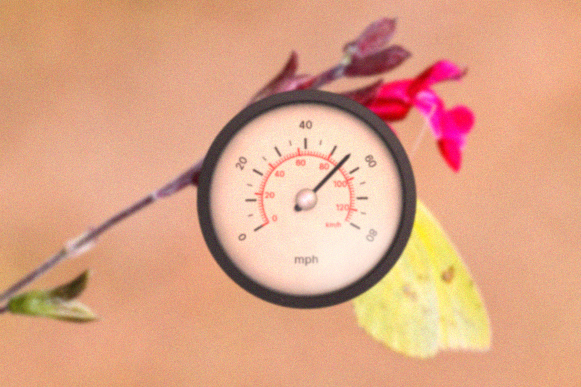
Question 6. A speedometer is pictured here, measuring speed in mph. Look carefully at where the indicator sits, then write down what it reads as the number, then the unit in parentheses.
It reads 55 (mph)
